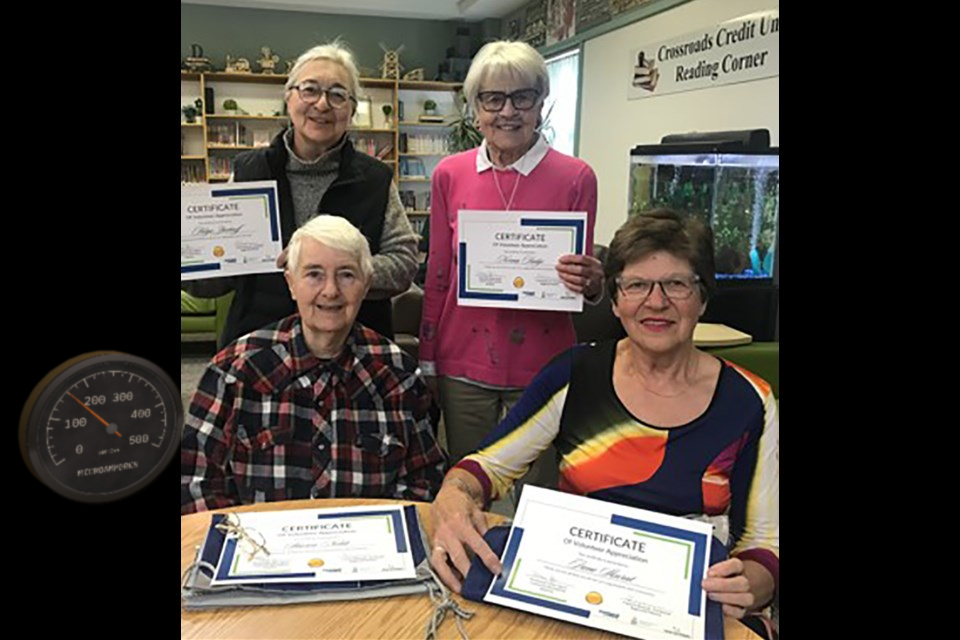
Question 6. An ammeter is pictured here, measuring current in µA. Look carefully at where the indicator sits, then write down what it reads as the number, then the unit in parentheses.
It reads 160 (µA)
